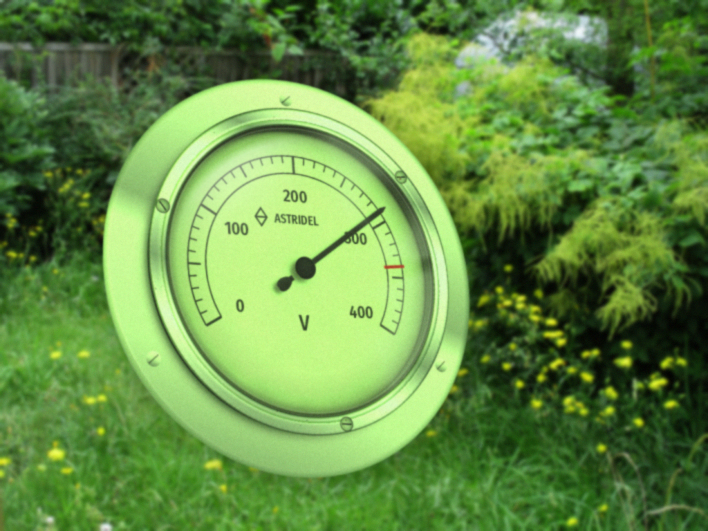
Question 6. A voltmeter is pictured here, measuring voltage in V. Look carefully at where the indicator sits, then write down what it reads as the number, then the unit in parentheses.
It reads 290 (V)
